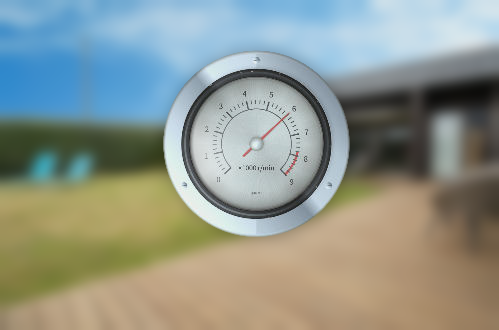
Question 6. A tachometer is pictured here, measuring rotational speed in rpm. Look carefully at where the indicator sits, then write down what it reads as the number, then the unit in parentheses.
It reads 6000 (rpm)
